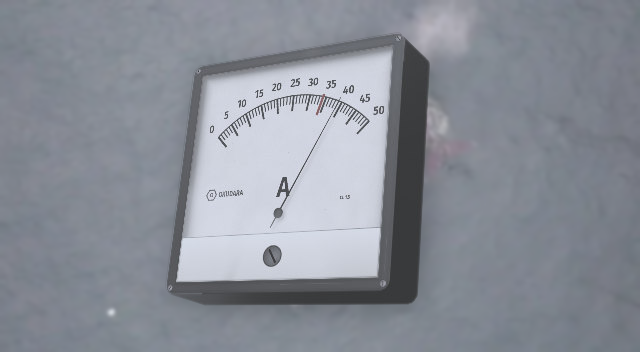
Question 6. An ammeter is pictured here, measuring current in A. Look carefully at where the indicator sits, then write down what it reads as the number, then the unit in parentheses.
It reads 40 (A)
